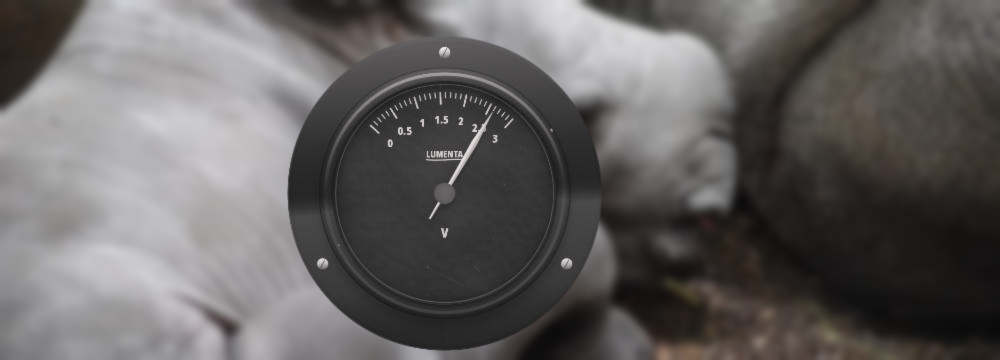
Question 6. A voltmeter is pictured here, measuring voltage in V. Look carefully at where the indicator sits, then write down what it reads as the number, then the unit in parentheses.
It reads 2.6 (V)
